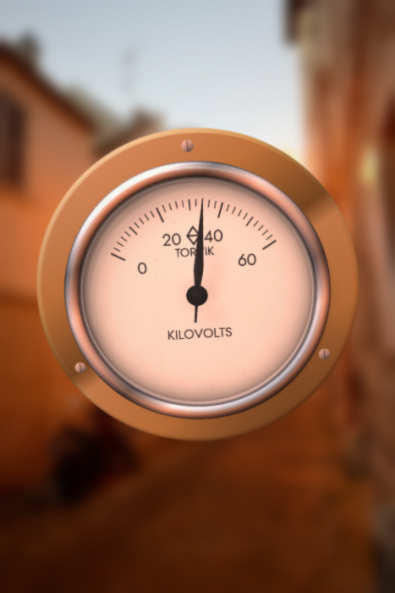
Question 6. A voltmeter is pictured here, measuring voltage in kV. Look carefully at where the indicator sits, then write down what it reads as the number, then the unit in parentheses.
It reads 34 (kV)
